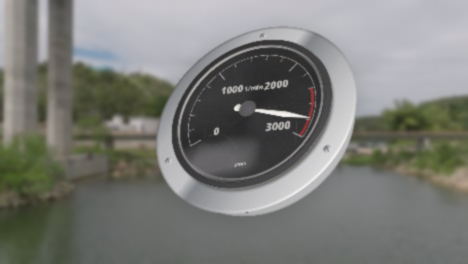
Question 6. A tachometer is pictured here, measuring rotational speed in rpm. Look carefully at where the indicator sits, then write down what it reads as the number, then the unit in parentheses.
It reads 2800 (rpm)
